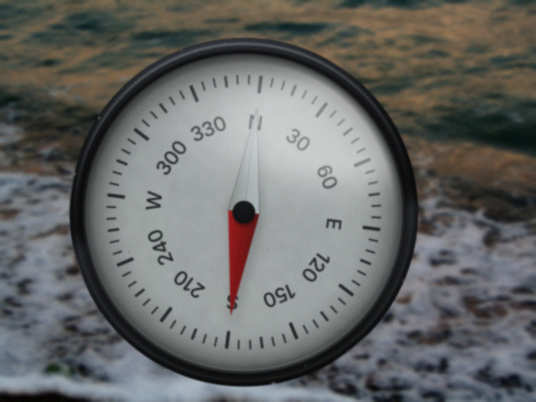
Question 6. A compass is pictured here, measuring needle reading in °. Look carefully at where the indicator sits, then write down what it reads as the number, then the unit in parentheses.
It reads 180 (°)
